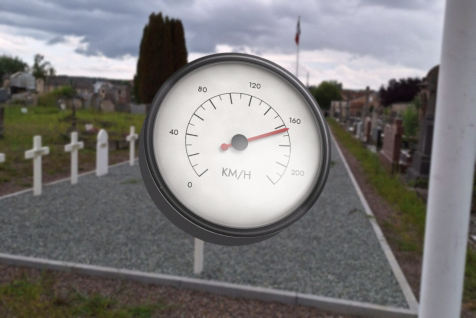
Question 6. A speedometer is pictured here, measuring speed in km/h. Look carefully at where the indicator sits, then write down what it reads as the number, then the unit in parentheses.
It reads 165 (km/h)
